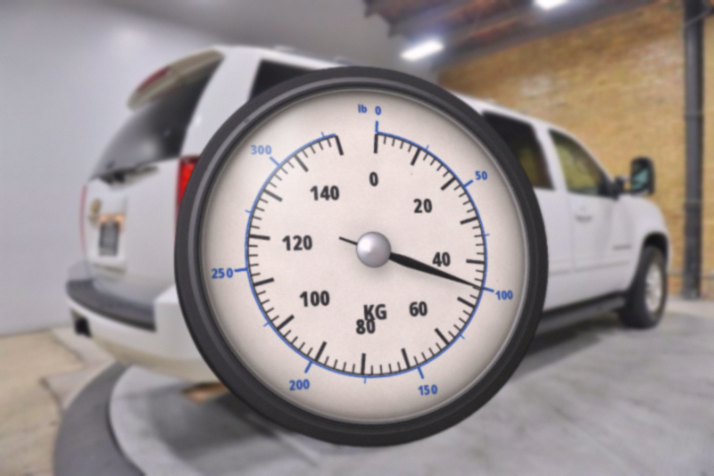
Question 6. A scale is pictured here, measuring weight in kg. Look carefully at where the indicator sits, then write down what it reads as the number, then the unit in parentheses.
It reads 46 (kg)
